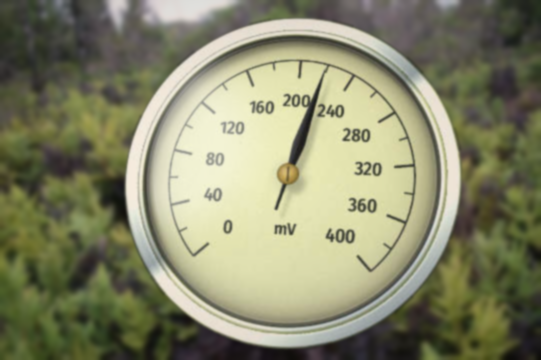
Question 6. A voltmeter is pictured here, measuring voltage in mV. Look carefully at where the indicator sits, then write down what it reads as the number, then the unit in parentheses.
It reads 220 (mV)
